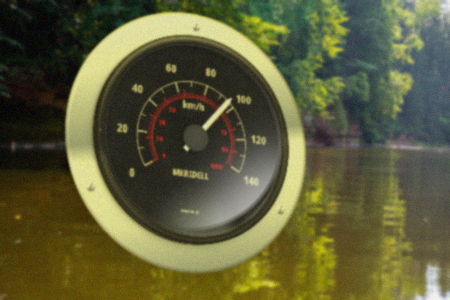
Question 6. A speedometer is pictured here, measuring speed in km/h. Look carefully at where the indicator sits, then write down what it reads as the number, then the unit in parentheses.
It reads 95 (km/h)
